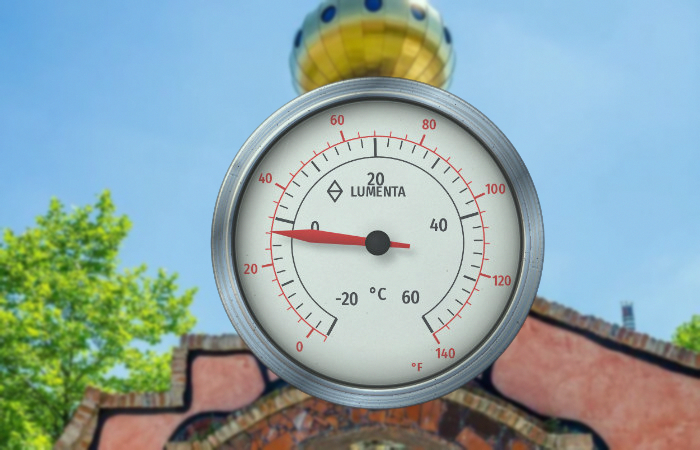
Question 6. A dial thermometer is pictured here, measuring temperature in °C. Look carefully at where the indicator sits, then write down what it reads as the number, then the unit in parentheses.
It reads -2 (°C)
